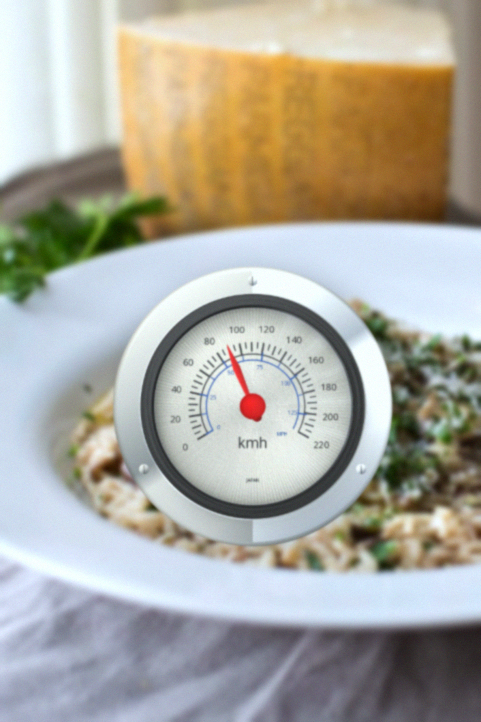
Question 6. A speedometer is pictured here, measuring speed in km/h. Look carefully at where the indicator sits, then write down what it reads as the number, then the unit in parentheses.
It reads 90 (km/h)
